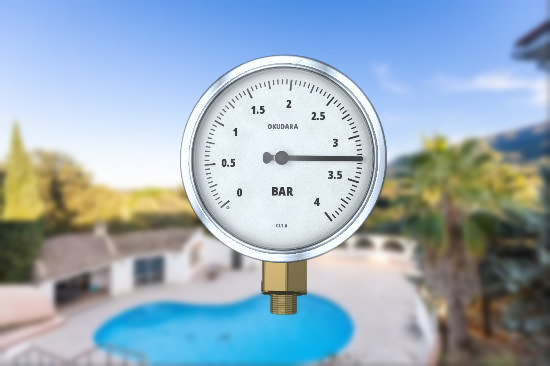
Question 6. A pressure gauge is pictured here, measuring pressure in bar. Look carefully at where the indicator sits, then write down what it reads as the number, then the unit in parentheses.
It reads 3.25 (bar)
